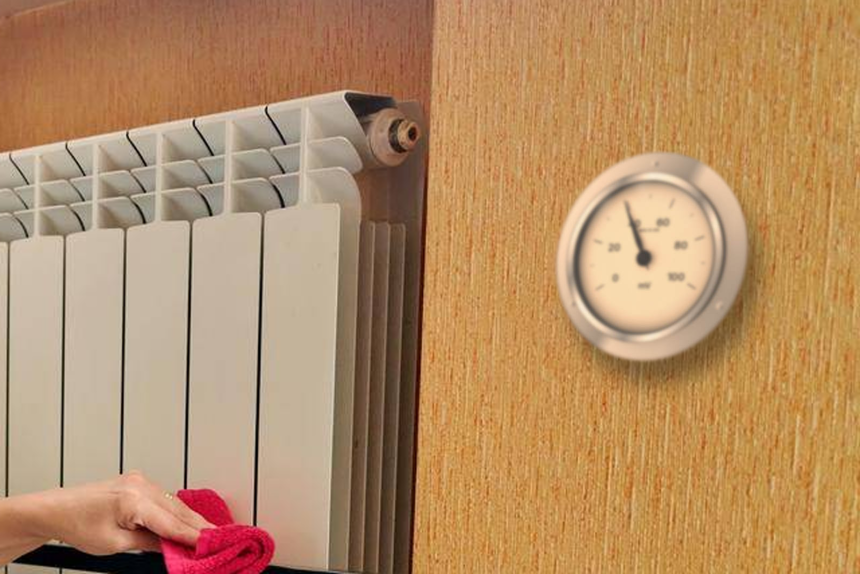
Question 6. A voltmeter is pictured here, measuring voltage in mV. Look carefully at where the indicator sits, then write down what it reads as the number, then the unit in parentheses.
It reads 40 (mV)
